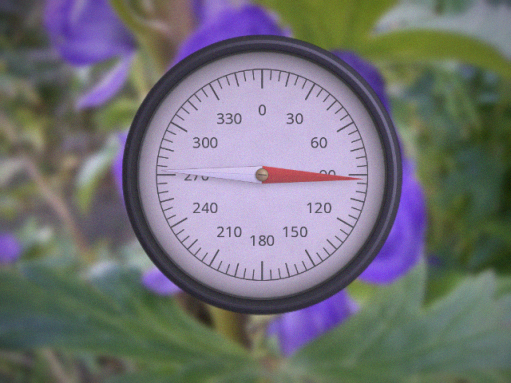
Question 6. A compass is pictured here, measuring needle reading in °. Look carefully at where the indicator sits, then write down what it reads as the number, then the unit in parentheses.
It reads 92.5 (°)
